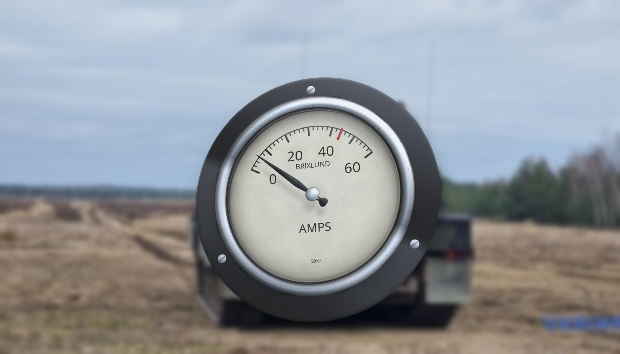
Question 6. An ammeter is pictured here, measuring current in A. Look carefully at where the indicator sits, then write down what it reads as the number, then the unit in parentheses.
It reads 6 (A)
